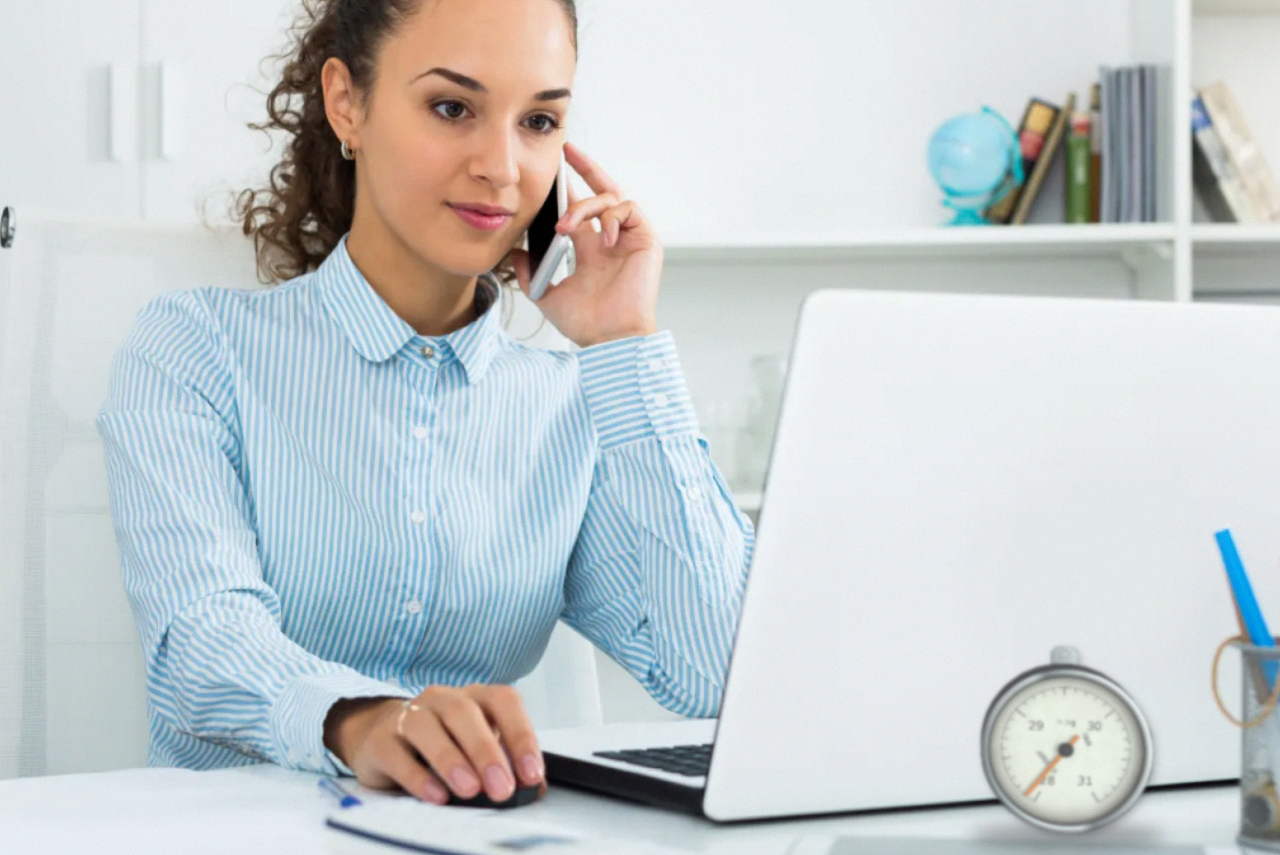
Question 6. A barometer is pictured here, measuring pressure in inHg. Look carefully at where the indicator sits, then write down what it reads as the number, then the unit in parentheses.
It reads 28.1 (inHg)
